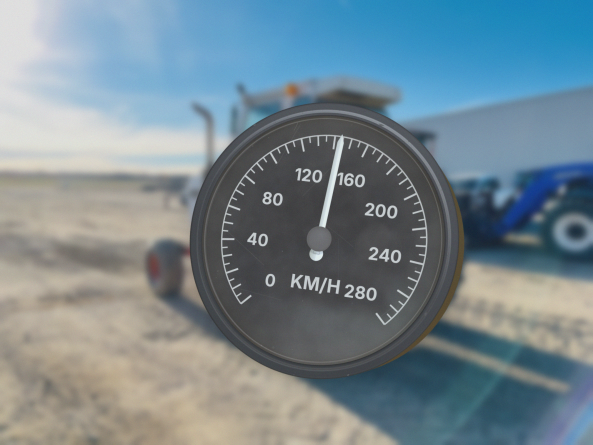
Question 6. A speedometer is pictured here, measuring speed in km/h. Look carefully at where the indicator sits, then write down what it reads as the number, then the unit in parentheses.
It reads 145 (km/h)
